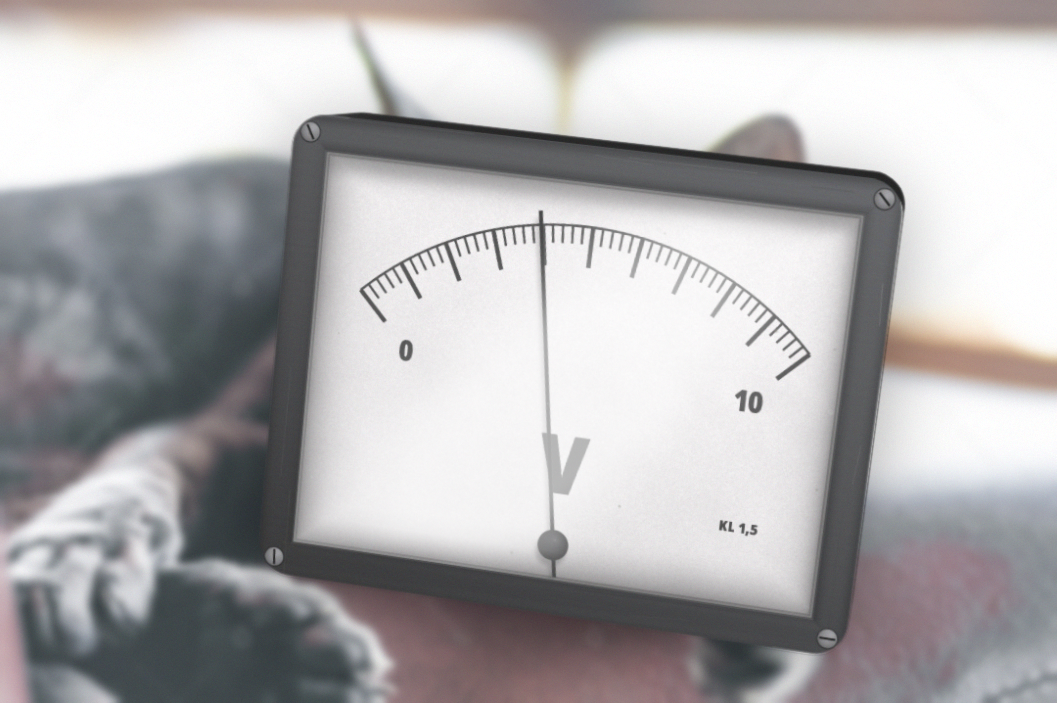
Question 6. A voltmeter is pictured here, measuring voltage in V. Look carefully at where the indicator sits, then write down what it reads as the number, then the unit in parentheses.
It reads 4 (V)
